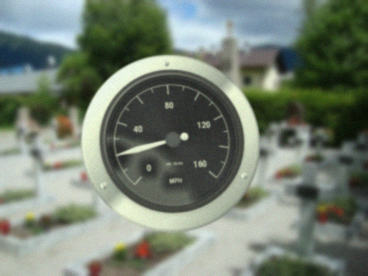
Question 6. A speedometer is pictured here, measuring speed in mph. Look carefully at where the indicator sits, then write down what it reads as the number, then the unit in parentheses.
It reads 20 (mph)
